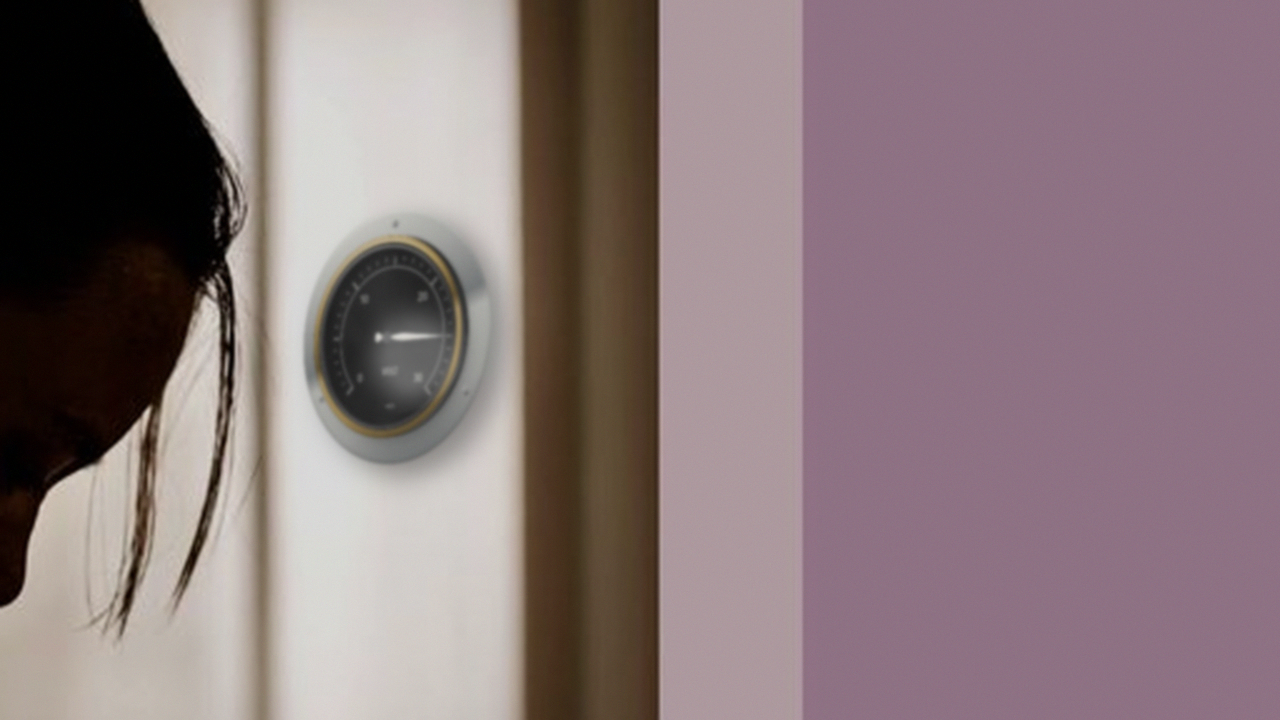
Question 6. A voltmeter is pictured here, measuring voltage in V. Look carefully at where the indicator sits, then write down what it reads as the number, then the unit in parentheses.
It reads 25 (V)
